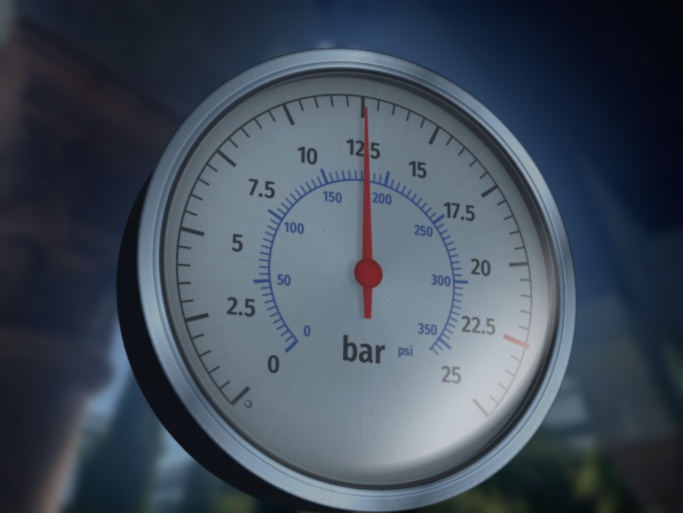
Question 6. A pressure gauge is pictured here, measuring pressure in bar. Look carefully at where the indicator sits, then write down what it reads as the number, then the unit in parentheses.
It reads 12.5 (bar)
